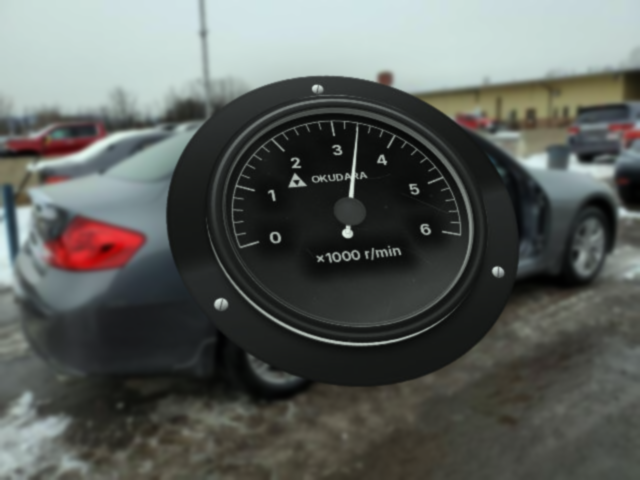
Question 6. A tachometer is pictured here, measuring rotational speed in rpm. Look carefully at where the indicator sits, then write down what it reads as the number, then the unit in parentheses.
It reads 3400 (rpm)
